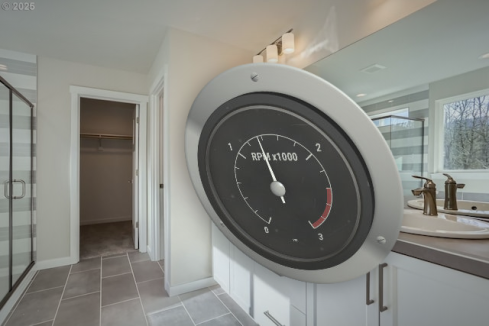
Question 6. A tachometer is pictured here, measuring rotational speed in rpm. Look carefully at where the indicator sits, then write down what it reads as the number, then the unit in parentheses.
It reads 1400 (rpm)
